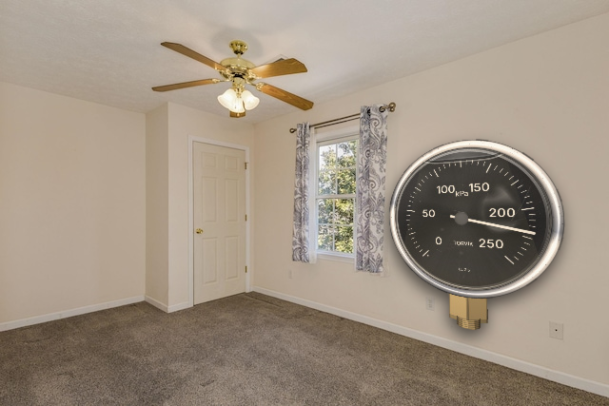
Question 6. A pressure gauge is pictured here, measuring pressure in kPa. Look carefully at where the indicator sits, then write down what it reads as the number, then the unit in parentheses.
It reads 220 (kPa)
